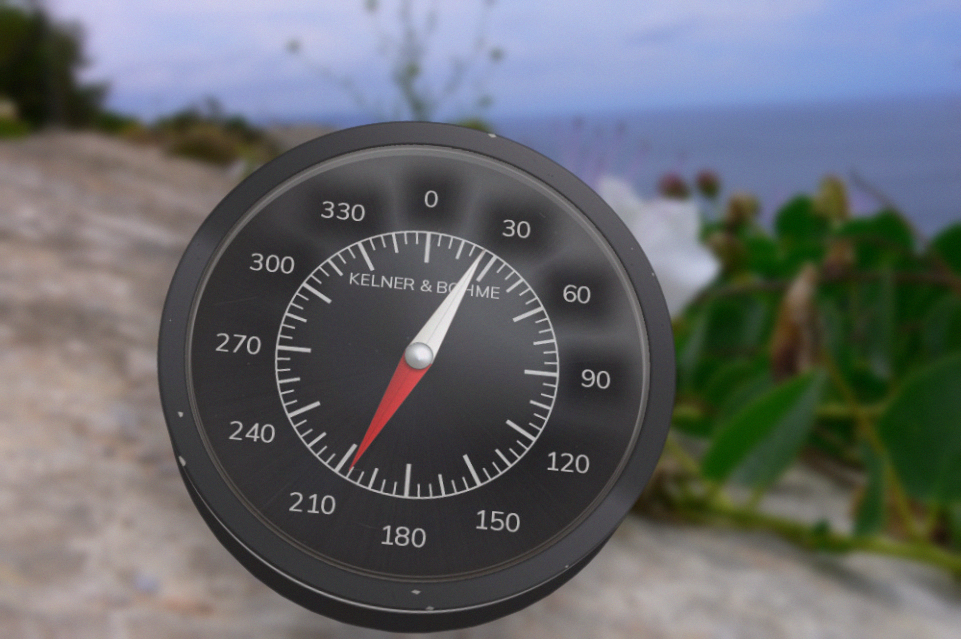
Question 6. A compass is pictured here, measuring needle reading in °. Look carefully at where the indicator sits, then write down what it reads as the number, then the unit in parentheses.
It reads 205 (°)
